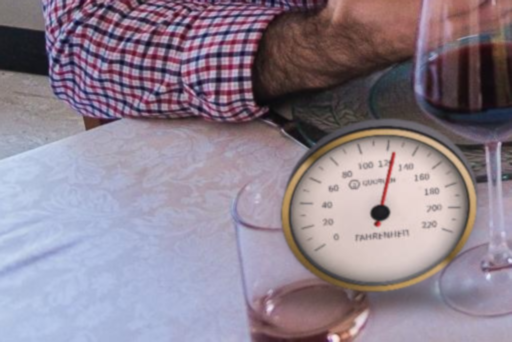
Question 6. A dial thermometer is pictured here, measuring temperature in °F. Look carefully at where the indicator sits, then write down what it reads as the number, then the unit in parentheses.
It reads 125 (°F)
